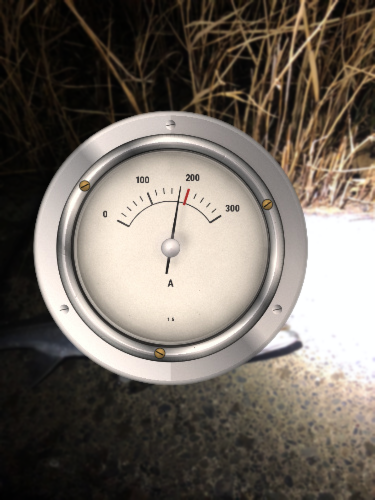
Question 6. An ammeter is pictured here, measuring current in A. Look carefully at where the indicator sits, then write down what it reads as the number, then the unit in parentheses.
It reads 180 (A)
